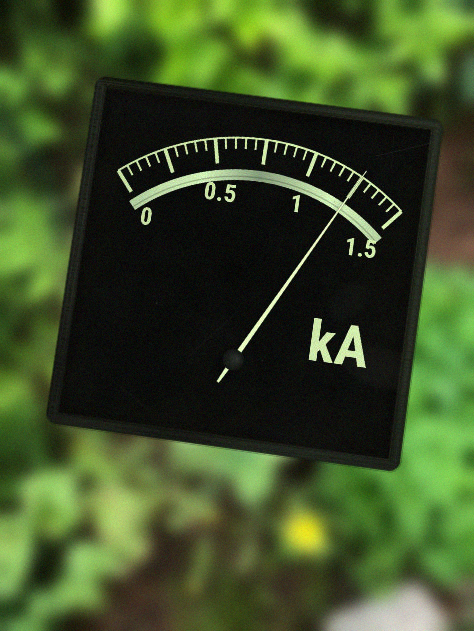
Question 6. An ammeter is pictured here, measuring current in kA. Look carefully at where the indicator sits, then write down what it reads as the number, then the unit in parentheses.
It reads 1.25 (kA)
